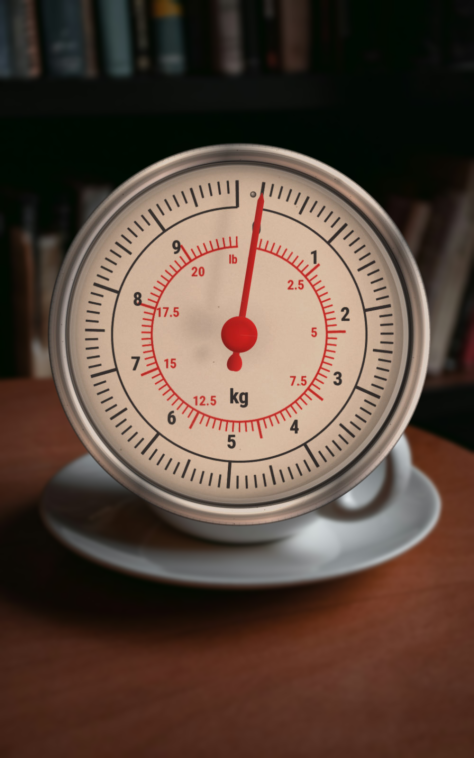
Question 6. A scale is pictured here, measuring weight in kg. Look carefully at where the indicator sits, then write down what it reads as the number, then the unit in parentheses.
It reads 0 (kg)
